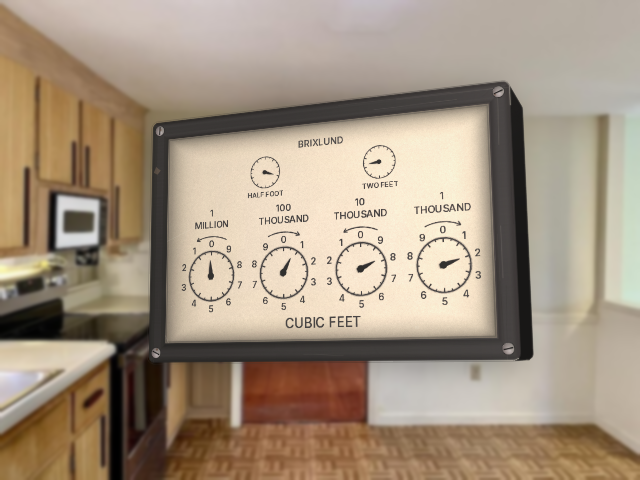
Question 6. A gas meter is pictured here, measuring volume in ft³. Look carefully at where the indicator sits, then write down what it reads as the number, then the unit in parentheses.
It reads 8200 (ft³)
